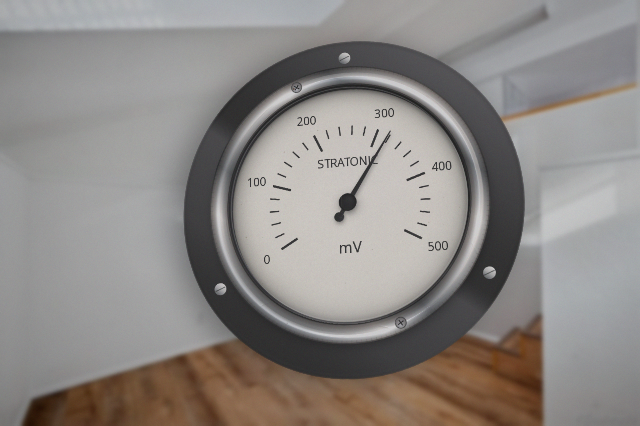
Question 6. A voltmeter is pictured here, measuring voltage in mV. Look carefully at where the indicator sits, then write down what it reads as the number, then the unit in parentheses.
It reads 320 (mV)
